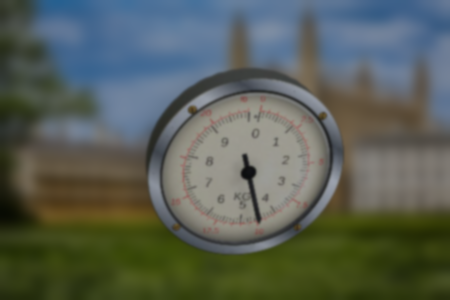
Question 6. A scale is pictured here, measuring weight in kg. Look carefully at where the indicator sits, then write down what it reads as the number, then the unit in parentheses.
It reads 4.5 (kg)
